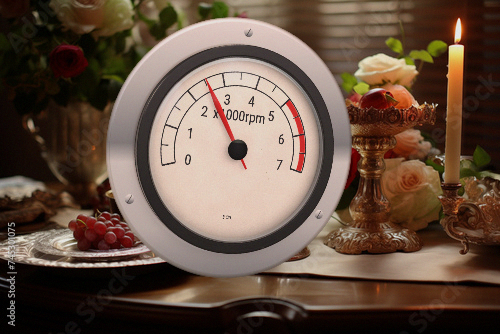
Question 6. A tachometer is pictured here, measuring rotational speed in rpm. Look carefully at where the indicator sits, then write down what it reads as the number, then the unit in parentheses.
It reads 2500 (rpm)
